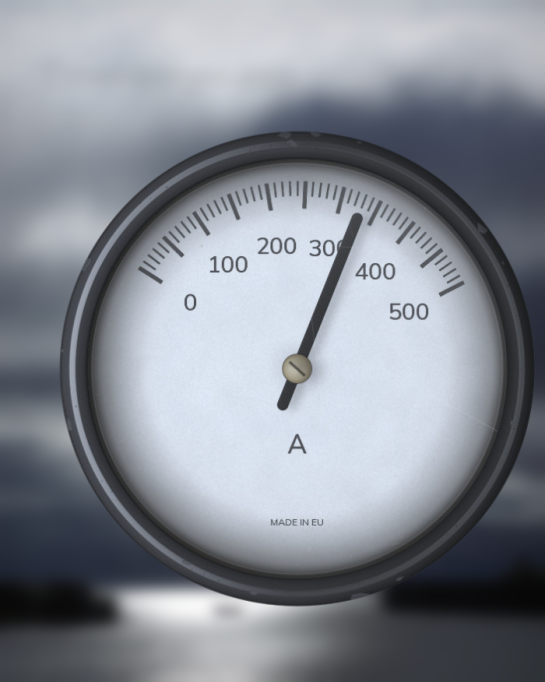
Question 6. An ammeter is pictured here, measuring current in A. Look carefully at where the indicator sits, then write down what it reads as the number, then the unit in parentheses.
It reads 330 (A)
